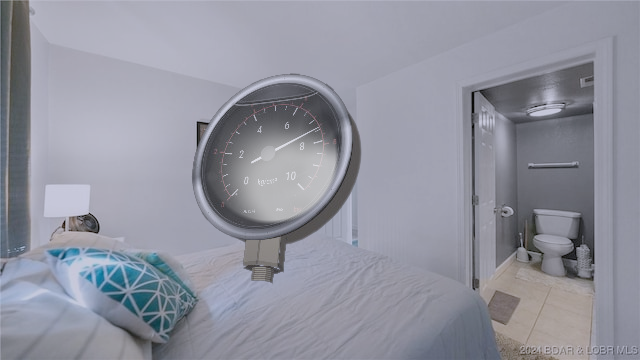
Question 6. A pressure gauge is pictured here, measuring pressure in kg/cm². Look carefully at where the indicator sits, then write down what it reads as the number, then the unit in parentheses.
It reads 7.5 (kg/cm²)
